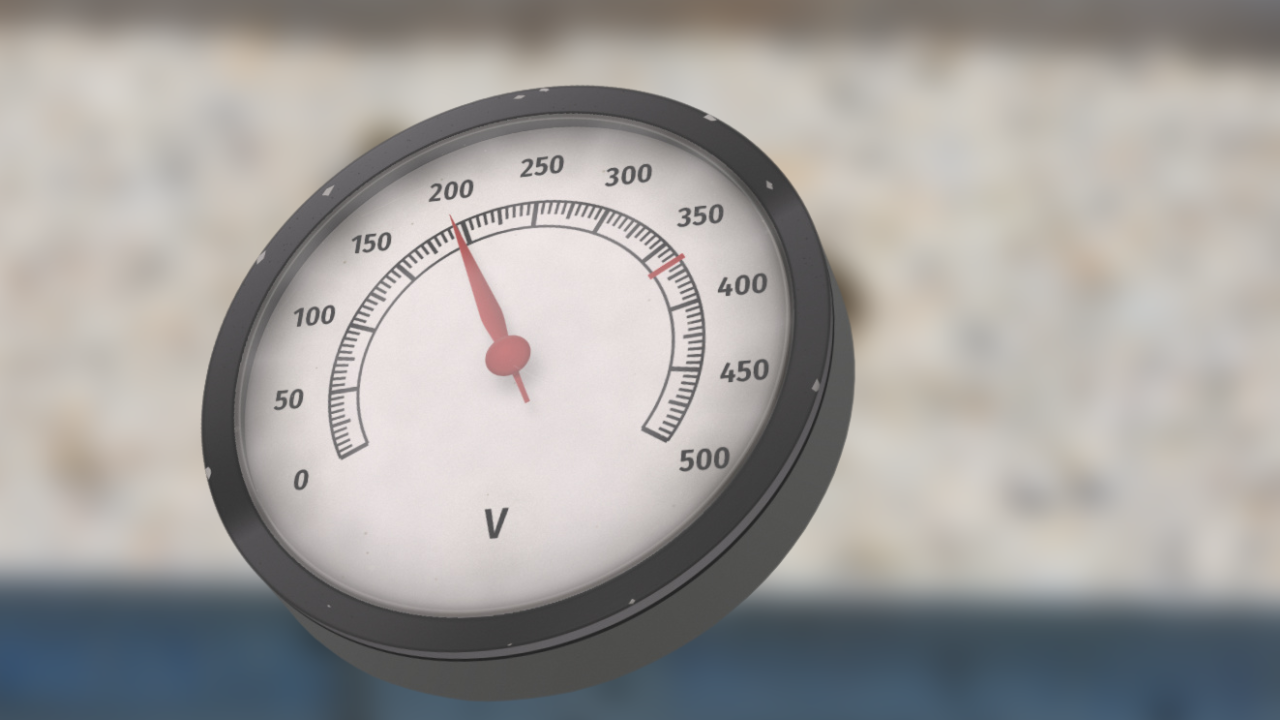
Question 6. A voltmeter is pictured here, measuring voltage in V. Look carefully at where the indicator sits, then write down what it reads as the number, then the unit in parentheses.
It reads 195 (V)
